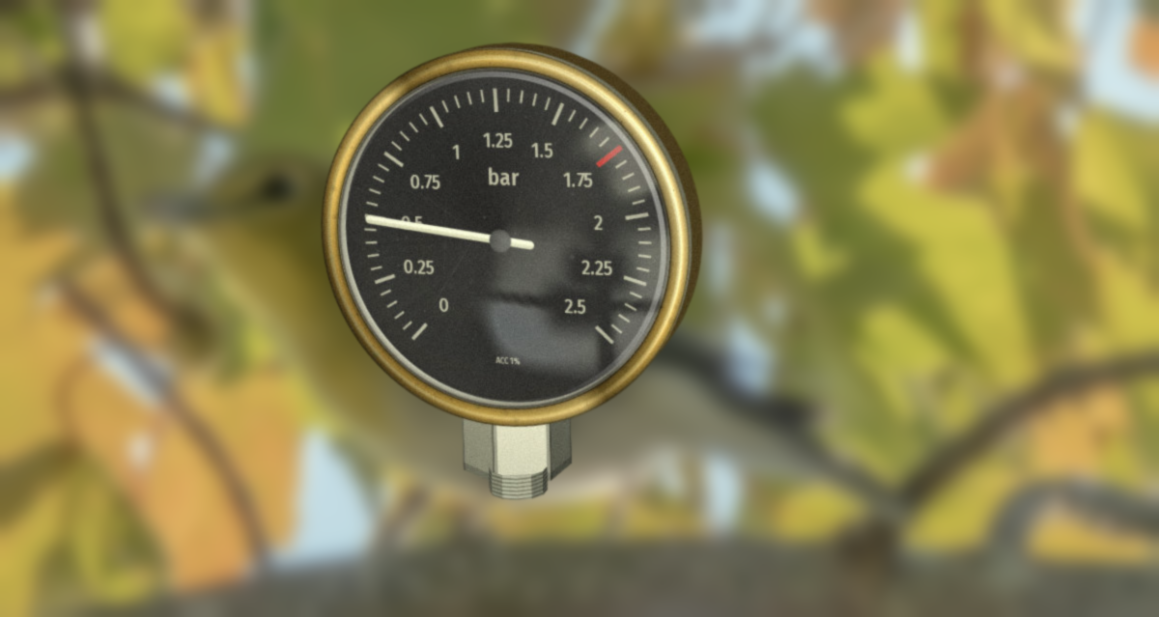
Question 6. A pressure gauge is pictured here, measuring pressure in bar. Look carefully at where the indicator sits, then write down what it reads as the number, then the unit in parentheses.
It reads 0.5 (bar)
